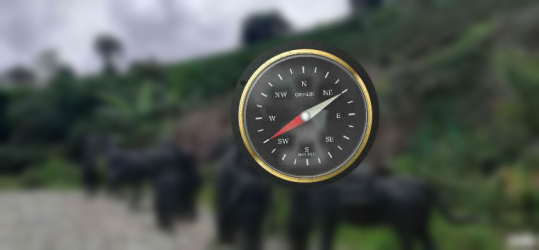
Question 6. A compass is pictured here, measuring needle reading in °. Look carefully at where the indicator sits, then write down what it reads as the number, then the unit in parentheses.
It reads 240 (°)
